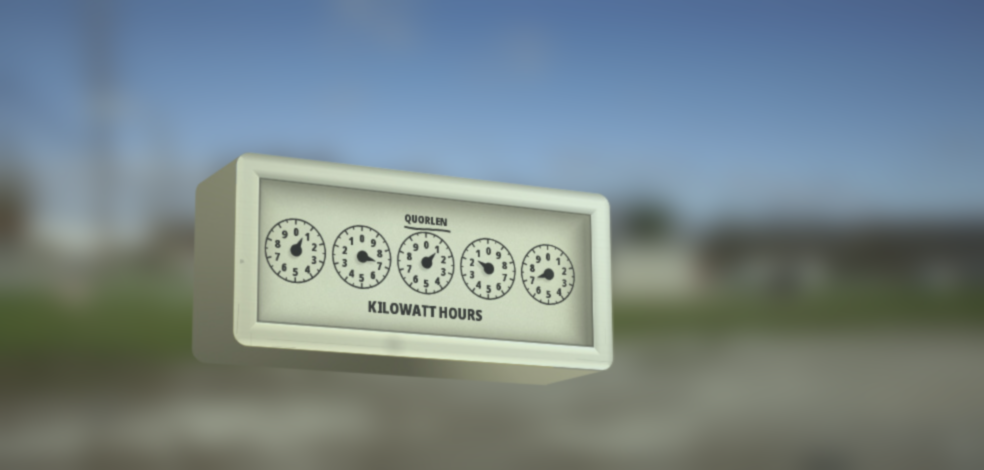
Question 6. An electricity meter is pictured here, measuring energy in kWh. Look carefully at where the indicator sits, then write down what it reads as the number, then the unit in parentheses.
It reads 7117 (kWh)
